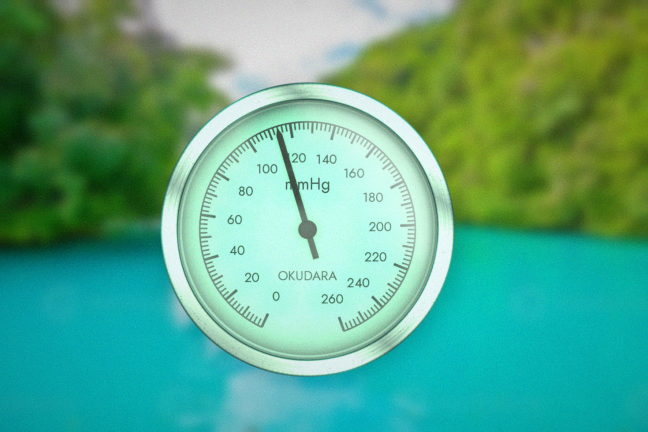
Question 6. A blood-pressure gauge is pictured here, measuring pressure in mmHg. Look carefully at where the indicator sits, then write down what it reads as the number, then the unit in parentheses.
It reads 114 (mmHg)
